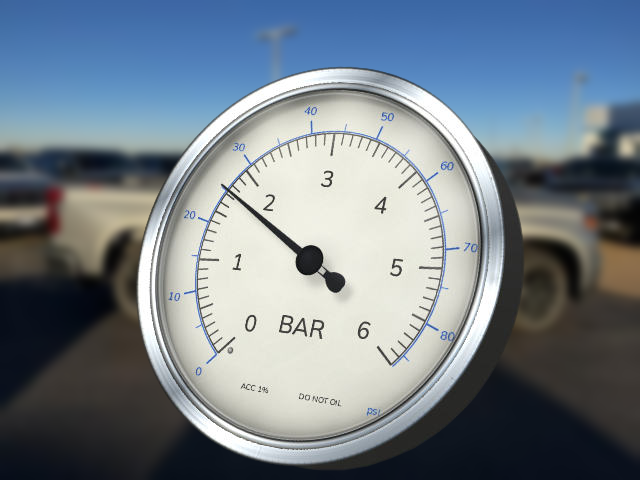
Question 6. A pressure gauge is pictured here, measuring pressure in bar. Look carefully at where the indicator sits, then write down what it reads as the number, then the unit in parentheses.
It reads 1.75 (bar)
